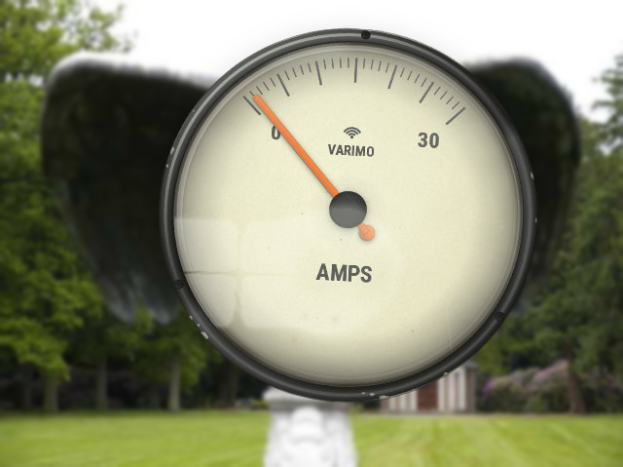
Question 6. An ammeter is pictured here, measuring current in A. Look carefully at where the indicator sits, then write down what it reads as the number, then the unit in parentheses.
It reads 1 (A)
